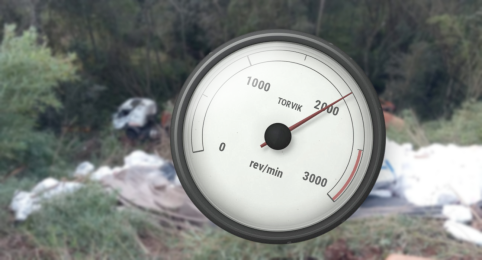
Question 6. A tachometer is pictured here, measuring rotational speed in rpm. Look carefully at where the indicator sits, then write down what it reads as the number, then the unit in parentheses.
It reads 2000 (rpm)
